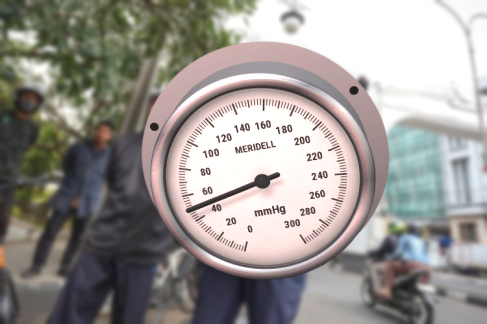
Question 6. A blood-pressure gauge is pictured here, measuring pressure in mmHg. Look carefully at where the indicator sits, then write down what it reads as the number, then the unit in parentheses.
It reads 50 (mmHg)
